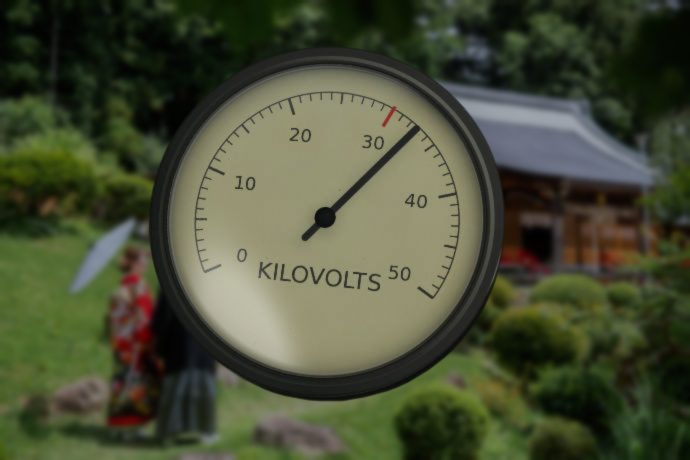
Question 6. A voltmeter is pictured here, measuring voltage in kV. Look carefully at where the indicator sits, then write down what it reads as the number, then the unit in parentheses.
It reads 33 (kV)
